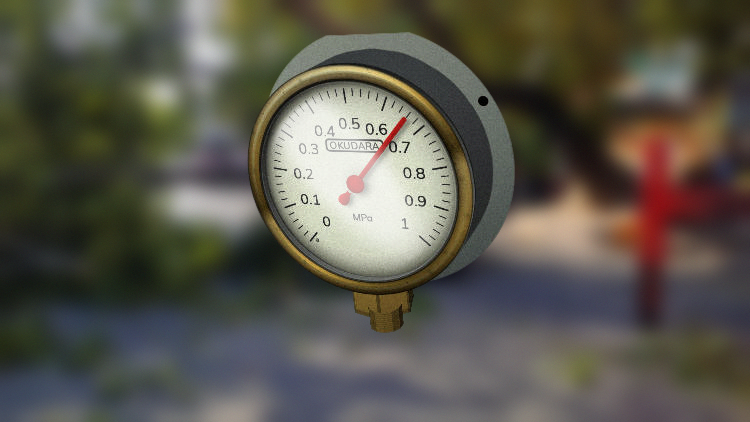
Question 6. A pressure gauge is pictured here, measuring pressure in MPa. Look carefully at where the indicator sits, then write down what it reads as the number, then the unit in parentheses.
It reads 0.66 (MPa)
